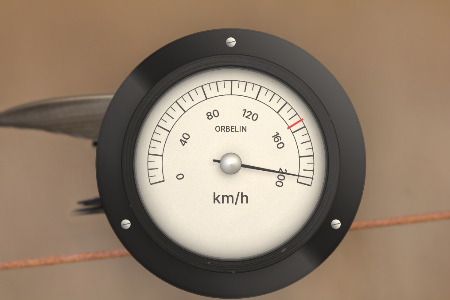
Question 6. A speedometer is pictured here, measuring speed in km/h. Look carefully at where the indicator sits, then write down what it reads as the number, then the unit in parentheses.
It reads 195 (km/h)
